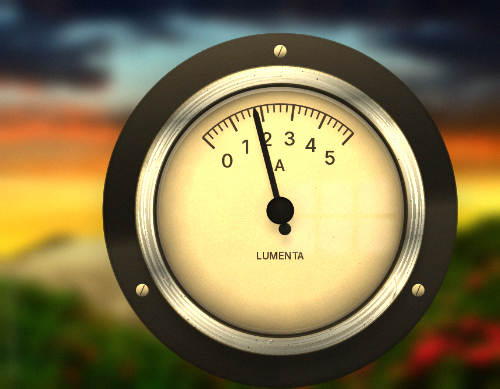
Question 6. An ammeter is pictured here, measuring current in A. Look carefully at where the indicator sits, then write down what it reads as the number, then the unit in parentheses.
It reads 1.8 (A)
